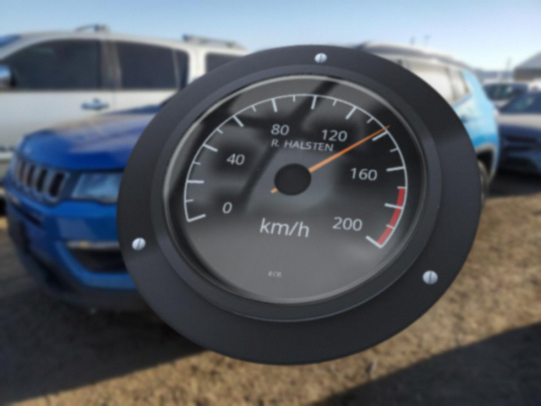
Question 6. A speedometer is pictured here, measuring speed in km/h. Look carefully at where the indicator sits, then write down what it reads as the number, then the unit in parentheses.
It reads 140 (km/h)
